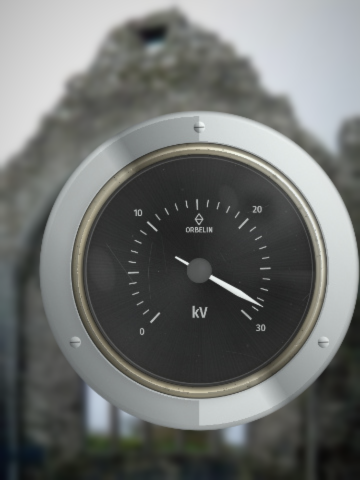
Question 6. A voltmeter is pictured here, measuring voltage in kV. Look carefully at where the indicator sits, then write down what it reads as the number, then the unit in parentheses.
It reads 28.5 (kV)
